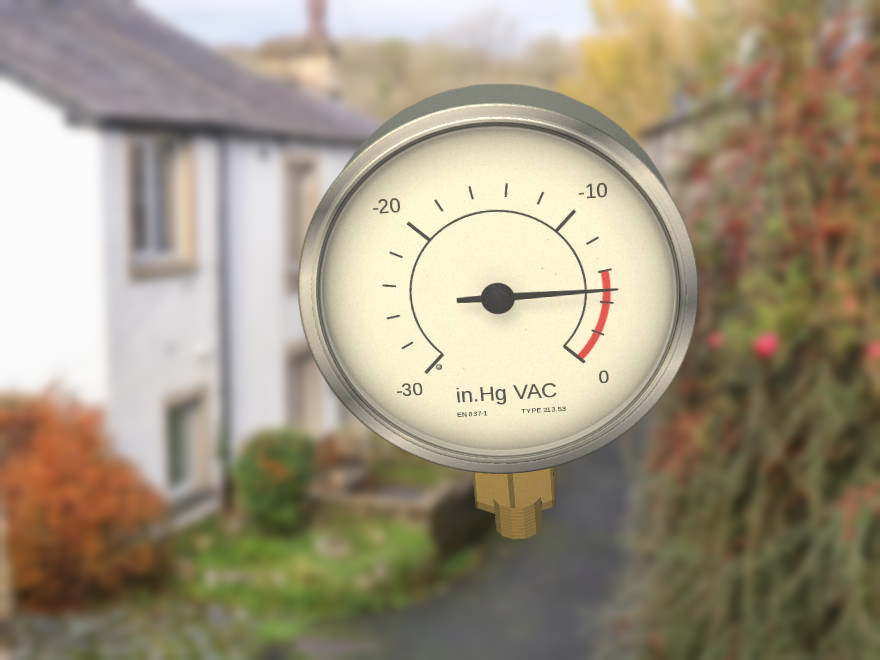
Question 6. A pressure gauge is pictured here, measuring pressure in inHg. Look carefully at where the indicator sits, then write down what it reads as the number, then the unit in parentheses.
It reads -5 (inHg)
